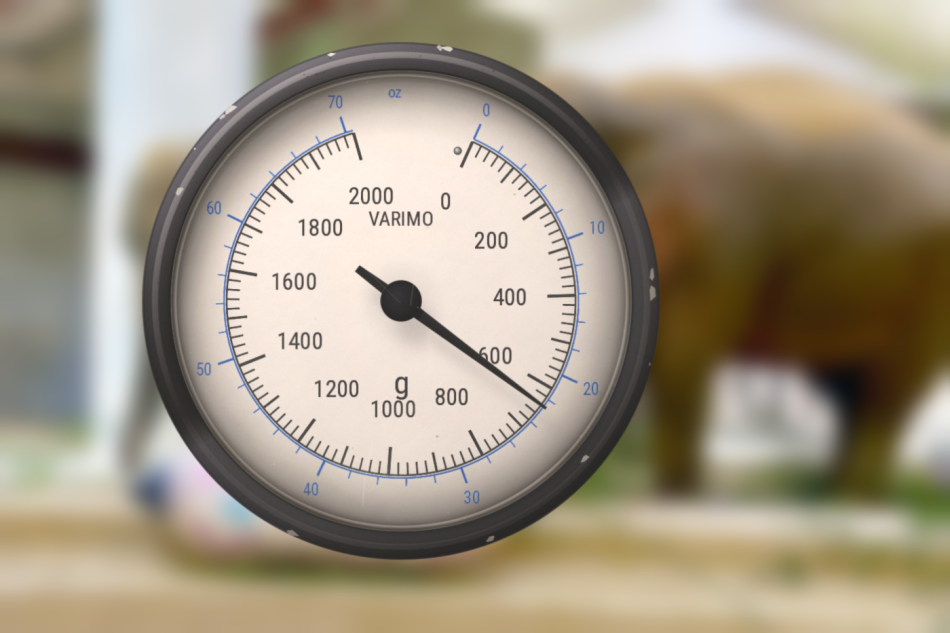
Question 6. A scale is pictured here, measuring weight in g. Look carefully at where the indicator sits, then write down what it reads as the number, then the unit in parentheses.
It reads 640 (g)
